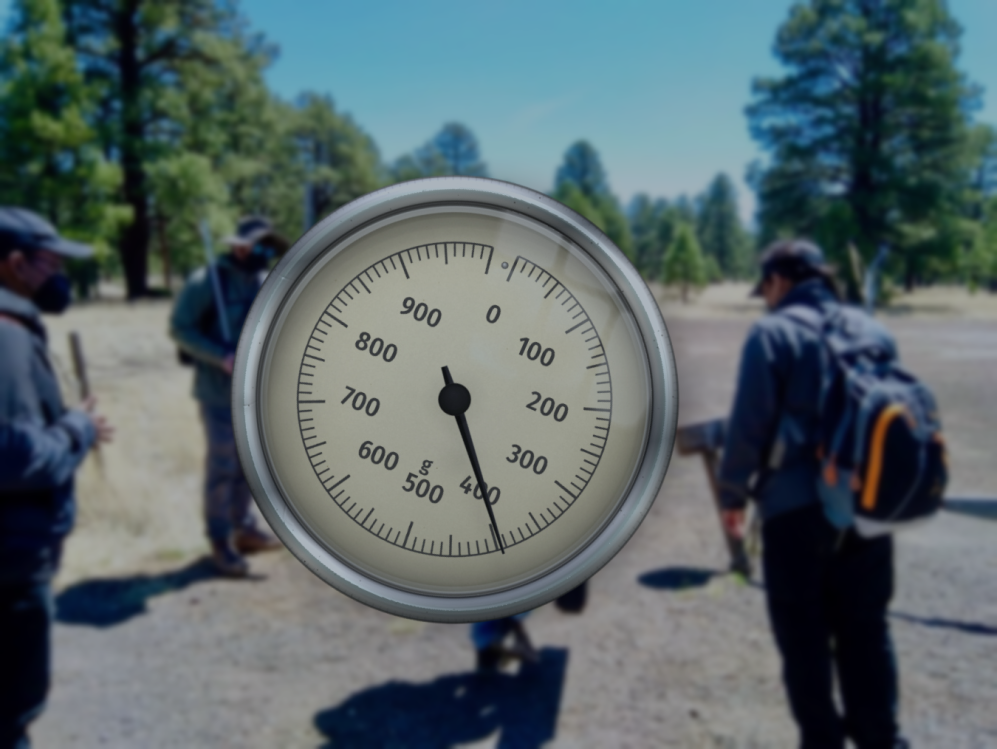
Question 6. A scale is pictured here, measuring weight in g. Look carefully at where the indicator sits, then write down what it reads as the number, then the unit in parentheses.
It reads 395 (g)
